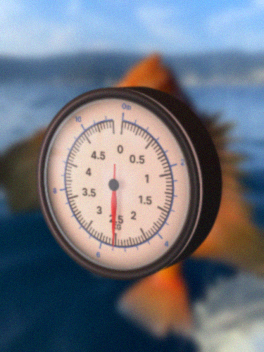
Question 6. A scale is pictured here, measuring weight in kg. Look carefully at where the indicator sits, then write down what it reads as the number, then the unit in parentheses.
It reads 2.5 (kg)
